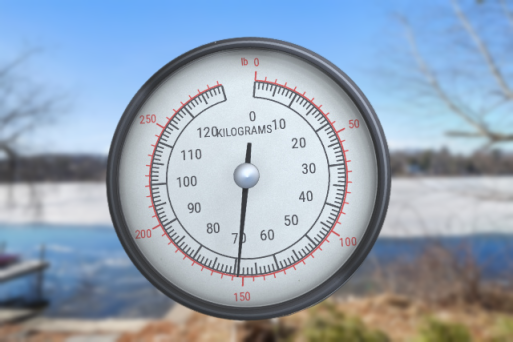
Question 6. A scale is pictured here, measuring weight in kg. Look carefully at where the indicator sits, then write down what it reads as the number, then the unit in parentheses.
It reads 69 (kg)
